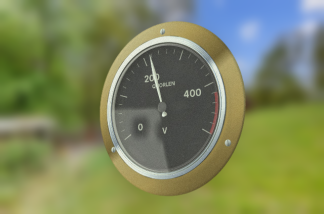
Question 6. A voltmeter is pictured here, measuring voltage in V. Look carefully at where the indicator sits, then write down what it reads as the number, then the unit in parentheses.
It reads 220 (V)
